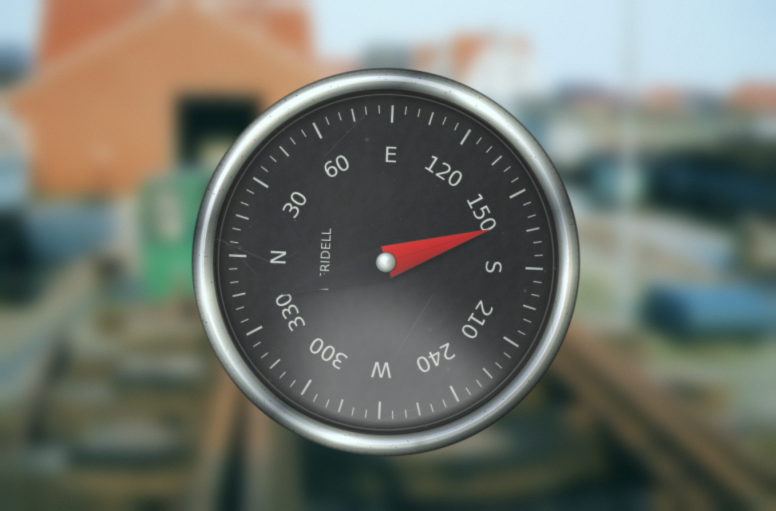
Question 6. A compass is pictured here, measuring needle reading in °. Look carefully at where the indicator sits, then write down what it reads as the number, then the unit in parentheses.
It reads 160 (°)
